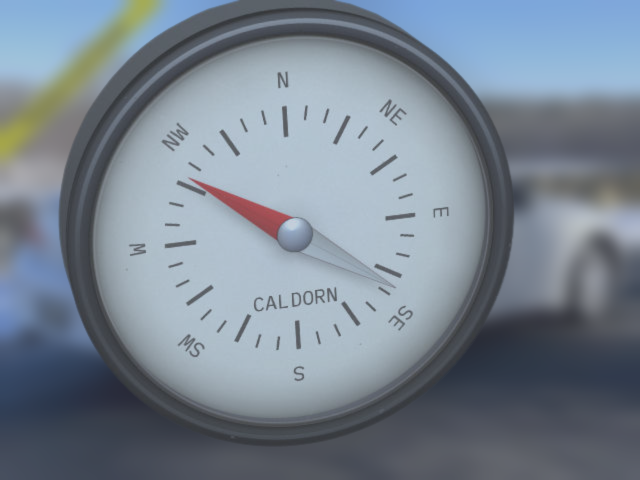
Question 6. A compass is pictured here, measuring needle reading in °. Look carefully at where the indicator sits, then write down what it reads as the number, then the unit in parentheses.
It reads 305 (°)
